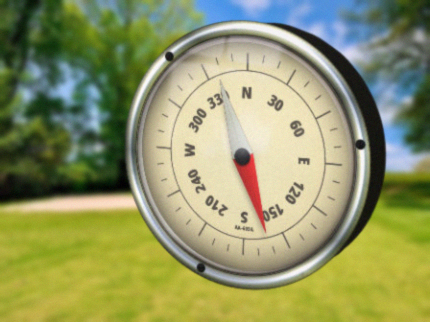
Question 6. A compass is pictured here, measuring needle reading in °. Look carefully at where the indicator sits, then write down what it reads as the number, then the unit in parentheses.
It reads 160 (°)
